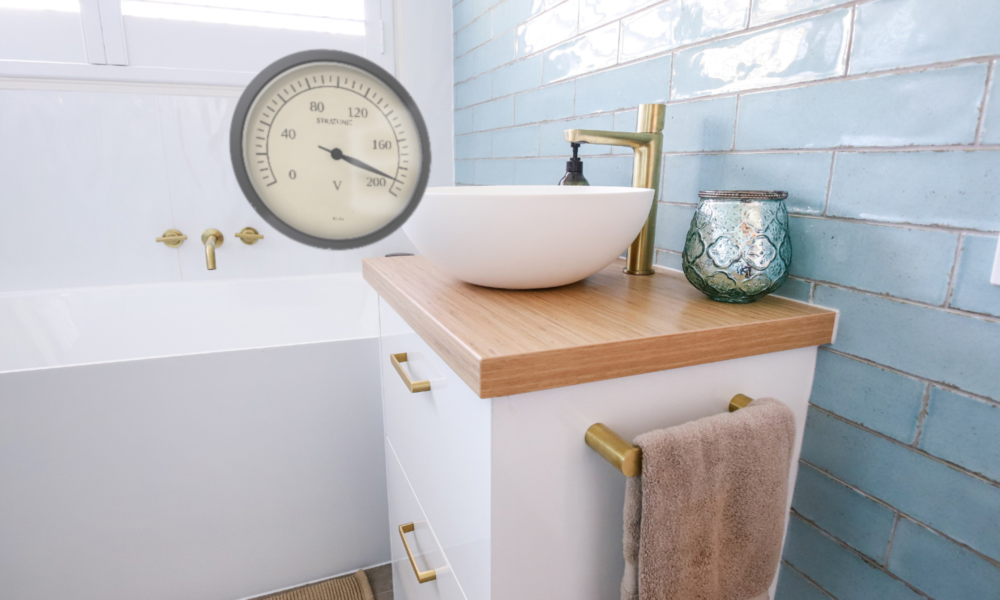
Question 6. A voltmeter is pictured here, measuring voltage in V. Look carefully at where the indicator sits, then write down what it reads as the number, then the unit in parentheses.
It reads 190 (V)
